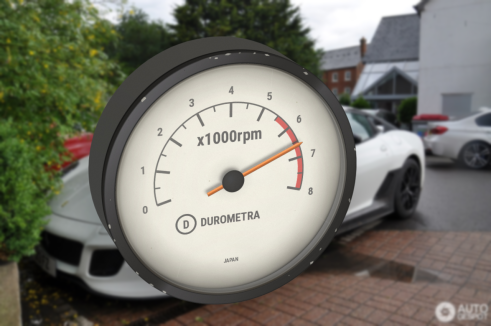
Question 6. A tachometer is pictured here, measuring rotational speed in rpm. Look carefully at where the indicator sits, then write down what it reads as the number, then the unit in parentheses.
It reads 6500 (rpm)
